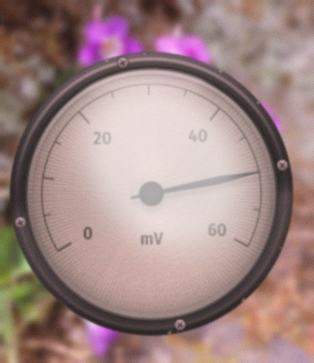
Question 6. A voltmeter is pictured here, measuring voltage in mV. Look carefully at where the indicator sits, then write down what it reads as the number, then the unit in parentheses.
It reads 50 (mV)
